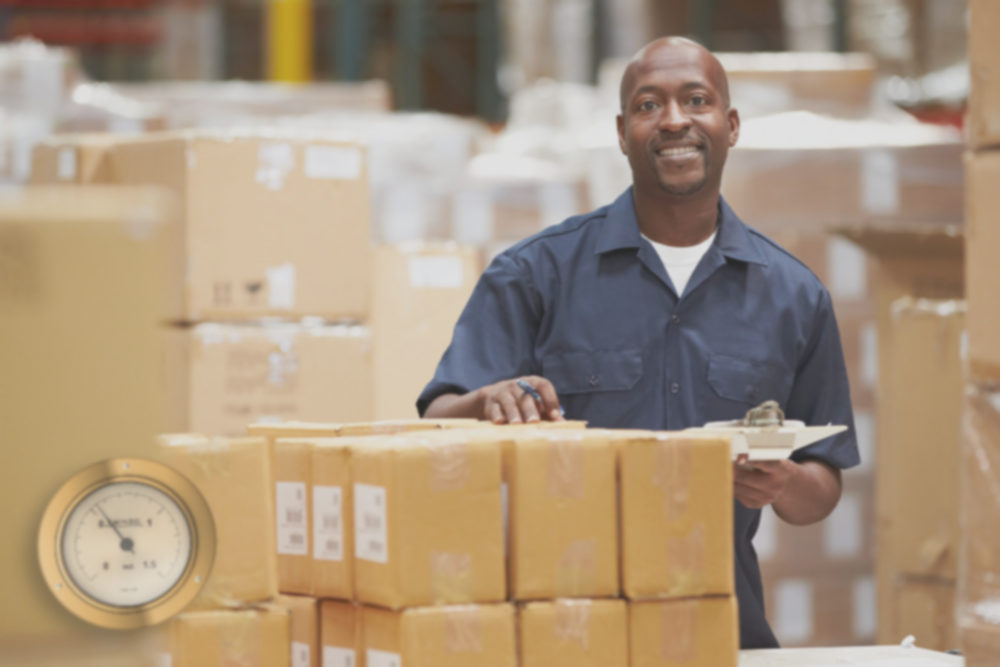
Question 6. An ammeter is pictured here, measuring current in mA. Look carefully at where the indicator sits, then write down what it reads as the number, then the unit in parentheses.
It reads 0.55 (mA)
